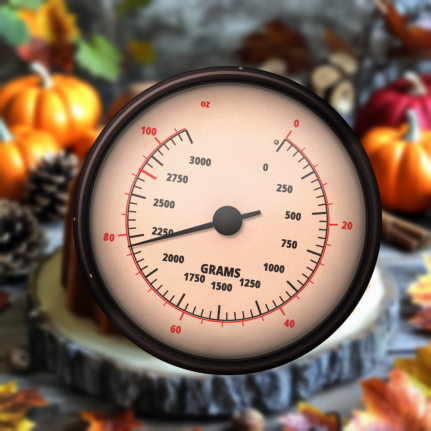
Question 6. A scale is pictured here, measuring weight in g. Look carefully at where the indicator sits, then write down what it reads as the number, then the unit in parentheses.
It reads 2200 (g)
